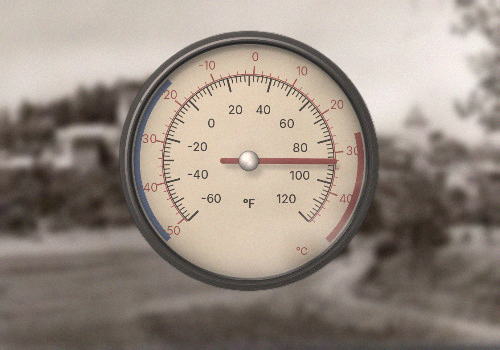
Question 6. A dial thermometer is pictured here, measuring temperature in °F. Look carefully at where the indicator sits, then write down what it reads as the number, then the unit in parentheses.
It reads 90 (°F)
